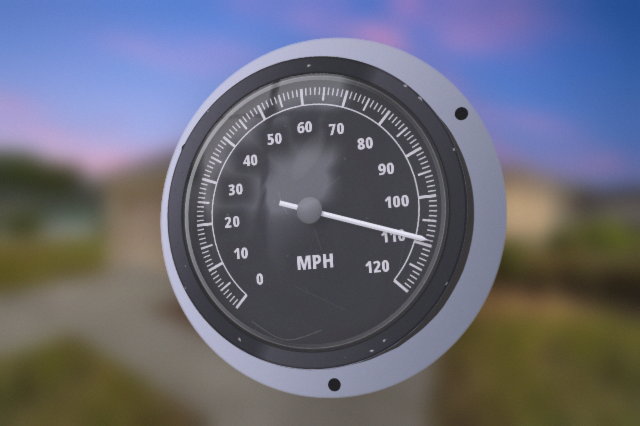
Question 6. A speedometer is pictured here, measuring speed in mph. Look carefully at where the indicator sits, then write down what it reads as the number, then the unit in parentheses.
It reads 109 (mph)
